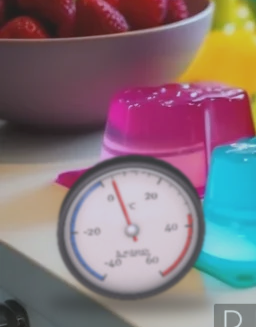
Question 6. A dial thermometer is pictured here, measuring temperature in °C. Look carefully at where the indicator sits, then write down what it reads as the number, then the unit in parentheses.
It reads 4 (°C)
